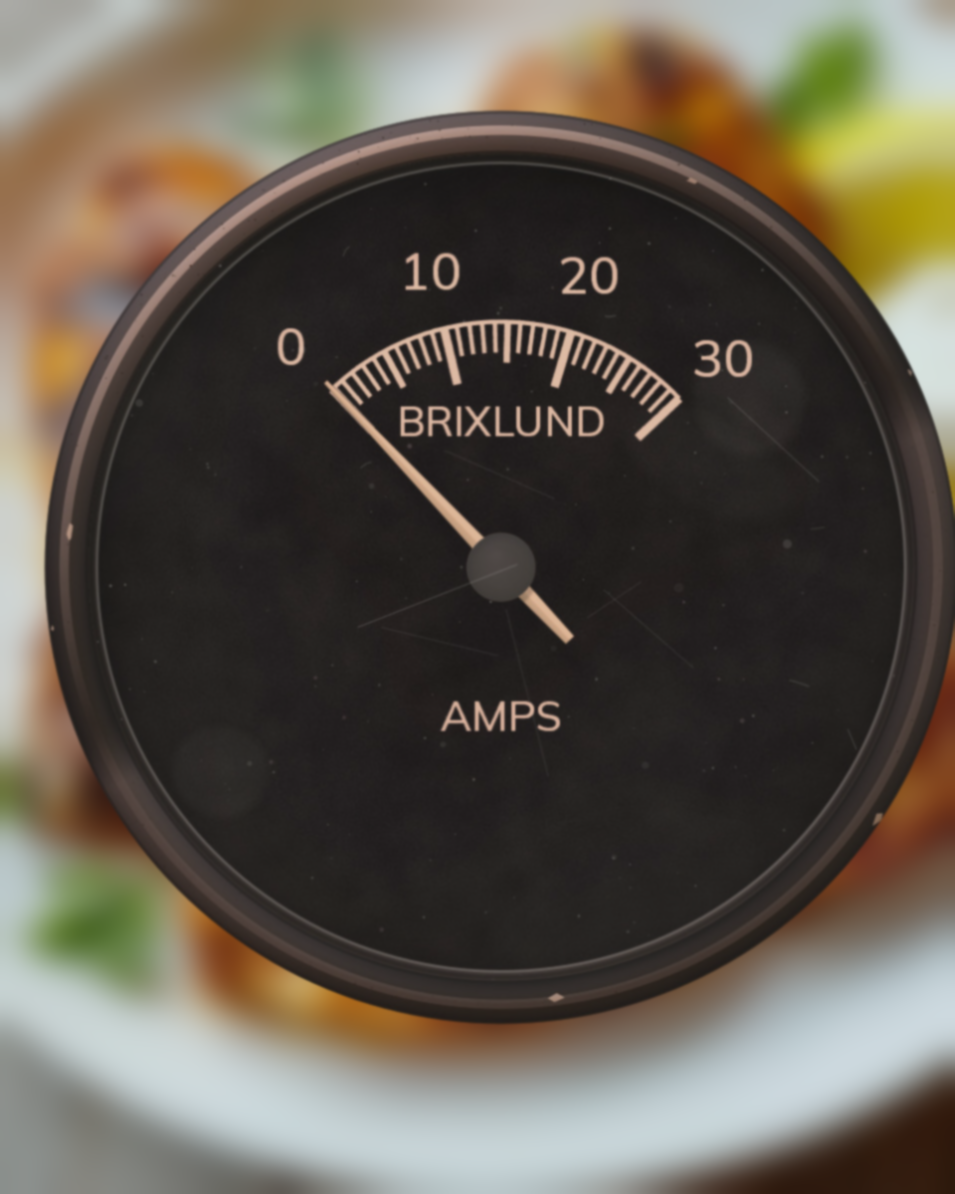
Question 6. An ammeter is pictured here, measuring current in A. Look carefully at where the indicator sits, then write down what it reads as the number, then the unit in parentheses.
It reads 0 (A)
